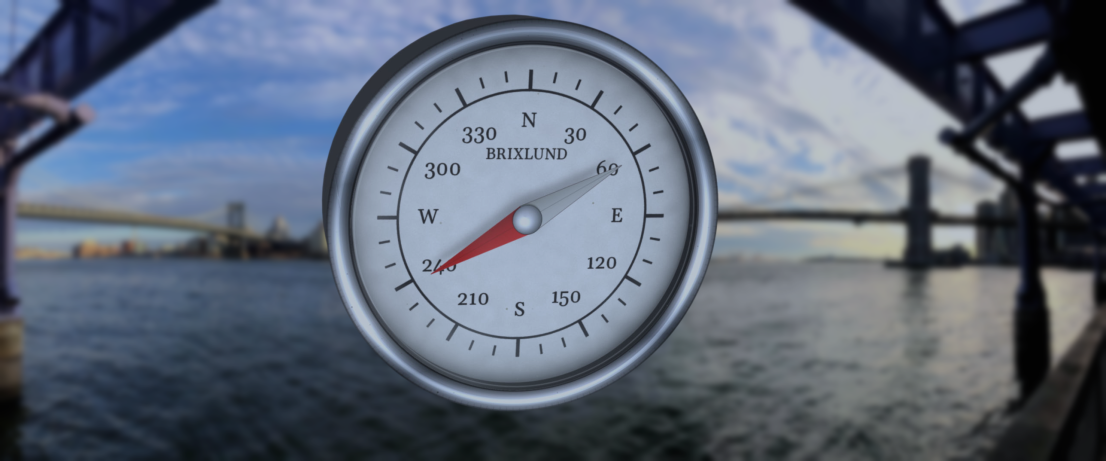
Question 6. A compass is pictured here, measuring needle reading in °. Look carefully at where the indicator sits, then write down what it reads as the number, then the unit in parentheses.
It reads 240 (°)
